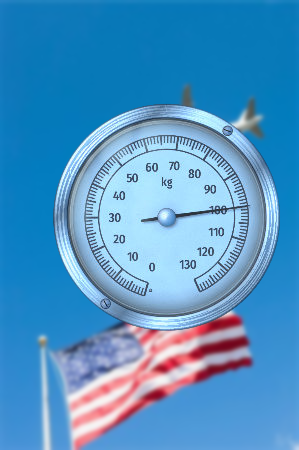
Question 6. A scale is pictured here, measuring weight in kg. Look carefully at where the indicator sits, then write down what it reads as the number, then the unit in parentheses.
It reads 100 (kg)
